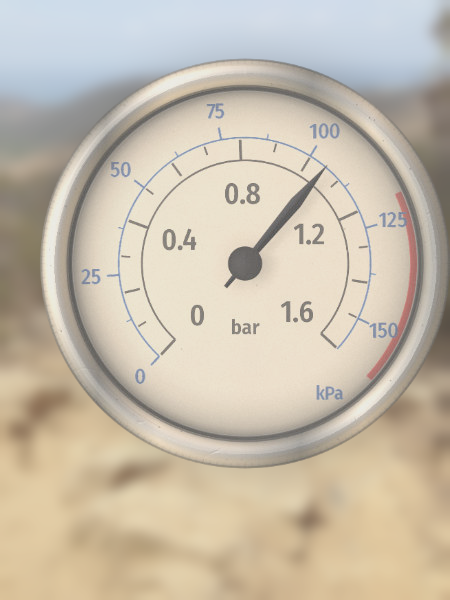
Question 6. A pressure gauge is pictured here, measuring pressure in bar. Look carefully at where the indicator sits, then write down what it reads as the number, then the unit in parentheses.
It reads 1.05 (bar)
